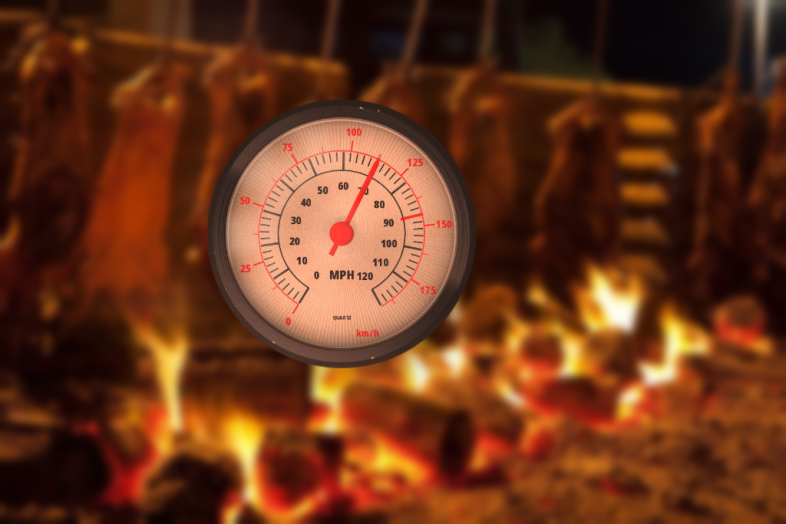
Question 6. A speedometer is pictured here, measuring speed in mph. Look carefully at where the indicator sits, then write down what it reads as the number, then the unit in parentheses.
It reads 70 (mph)
